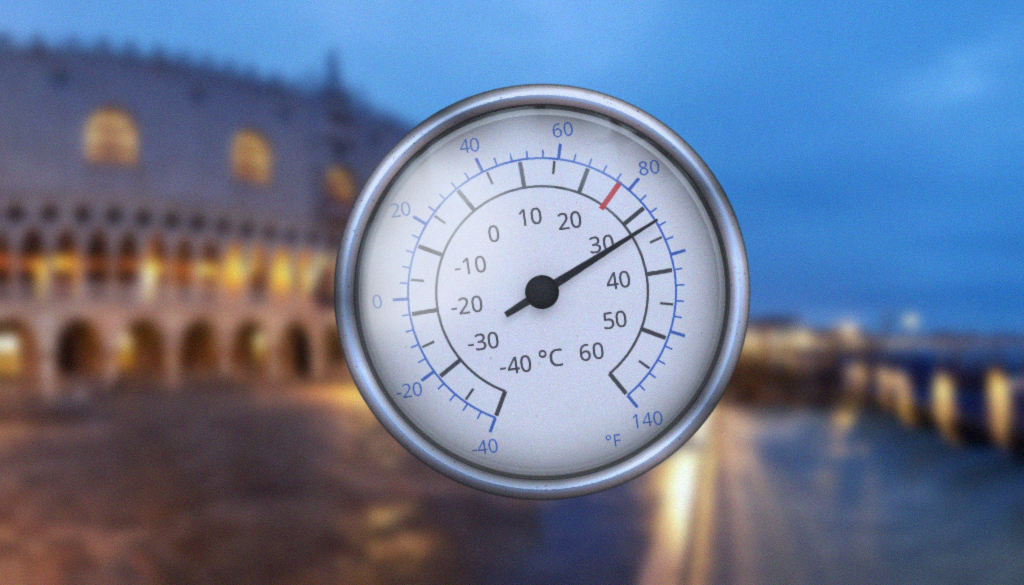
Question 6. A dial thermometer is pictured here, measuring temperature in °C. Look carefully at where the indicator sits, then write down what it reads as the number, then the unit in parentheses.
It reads 32.5 (°C)
